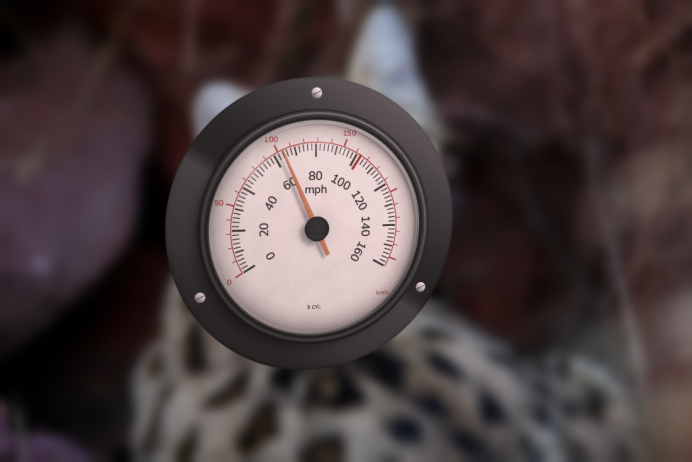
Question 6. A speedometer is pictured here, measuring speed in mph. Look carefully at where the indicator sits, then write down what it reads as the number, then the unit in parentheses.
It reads 64 (mph)
